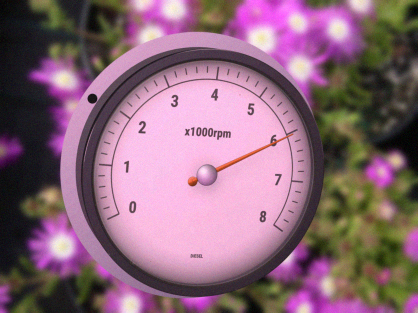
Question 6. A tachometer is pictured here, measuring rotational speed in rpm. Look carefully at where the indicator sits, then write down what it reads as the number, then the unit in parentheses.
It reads 6000 (rpm)
